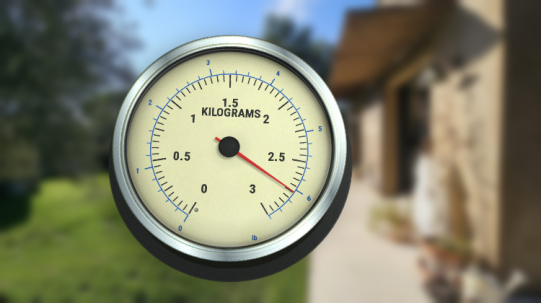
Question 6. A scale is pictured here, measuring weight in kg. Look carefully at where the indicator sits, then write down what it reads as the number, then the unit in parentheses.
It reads 2.75 (kg)
